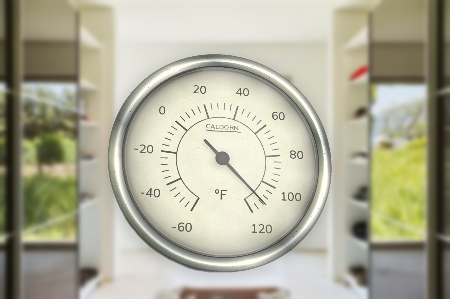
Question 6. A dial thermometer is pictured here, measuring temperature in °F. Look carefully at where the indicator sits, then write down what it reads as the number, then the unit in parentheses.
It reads 112 (°F)
